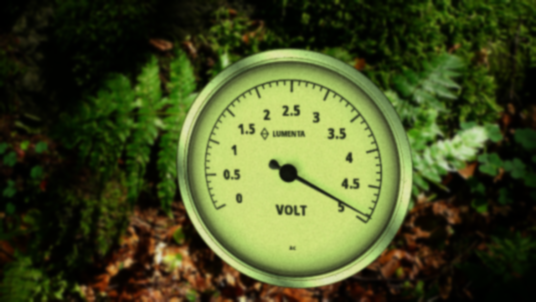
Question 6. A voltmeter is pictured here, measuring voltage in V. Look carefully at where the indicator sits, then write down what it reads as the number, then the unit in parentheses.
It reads 4.9 (V)
